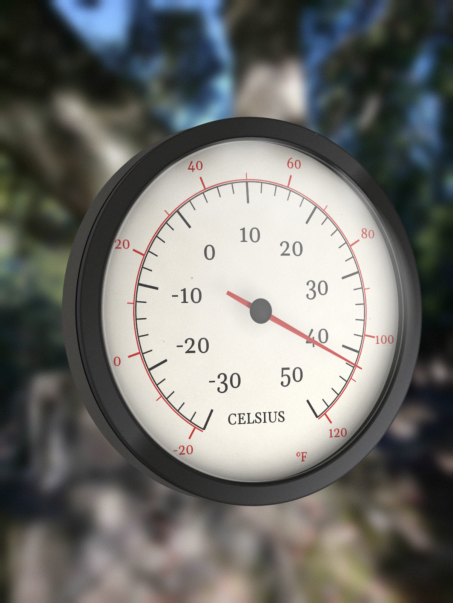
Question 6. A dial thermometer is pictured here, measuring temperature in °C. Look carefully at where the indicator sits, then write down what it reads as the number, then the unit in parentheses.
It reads 42 (°C)
